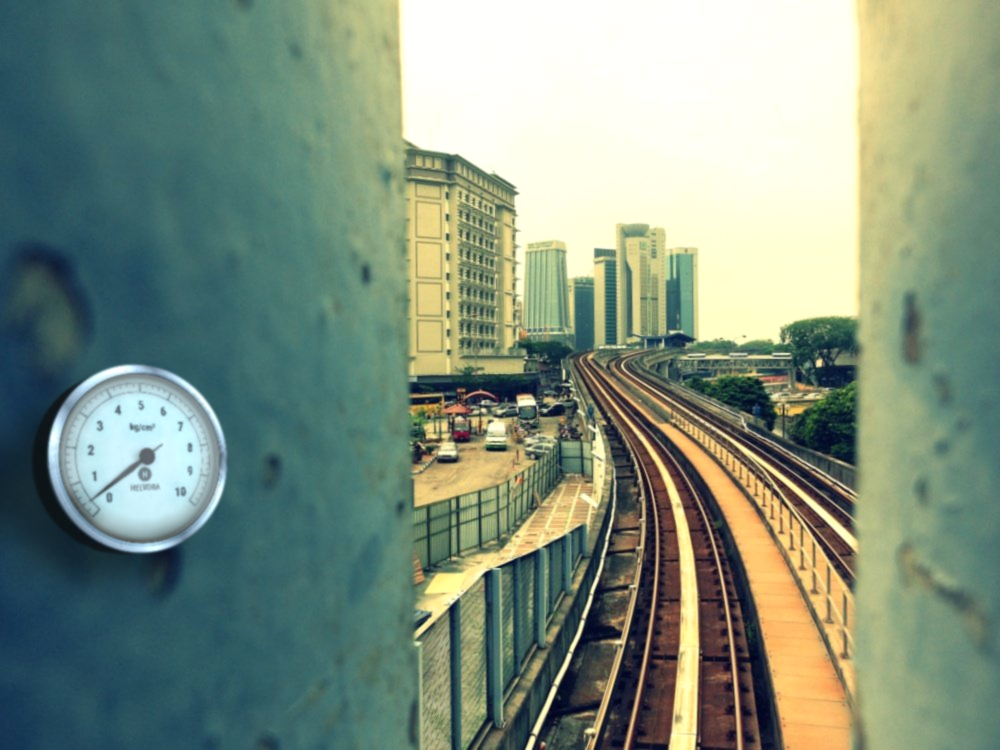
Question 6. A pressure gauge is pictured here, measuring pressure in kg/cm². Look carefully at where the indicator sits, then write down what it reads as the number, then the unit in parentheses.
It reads 0.4 (kg/cm²)
